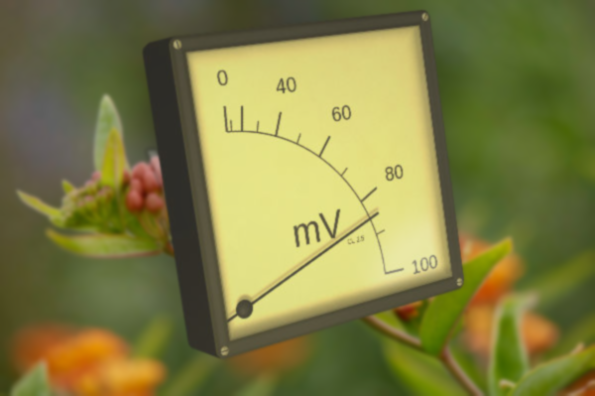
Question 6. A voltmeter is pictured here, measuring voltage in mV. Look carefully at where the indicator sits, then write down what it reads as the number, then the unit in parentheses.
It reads 85 (mV)
